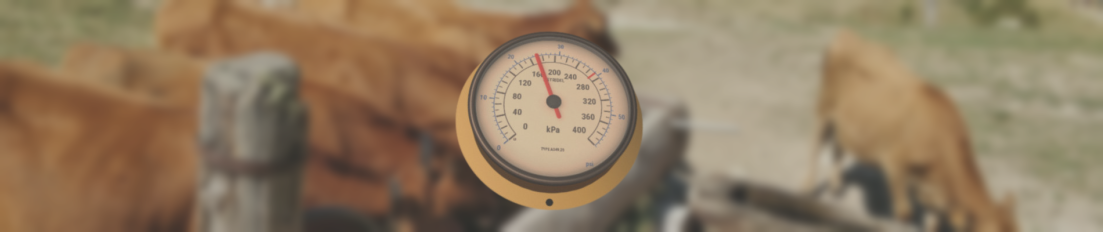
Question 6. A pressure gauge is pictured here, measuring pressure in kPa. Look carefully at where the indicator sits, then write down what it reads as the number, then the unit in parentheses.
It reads 170 (kPa)
